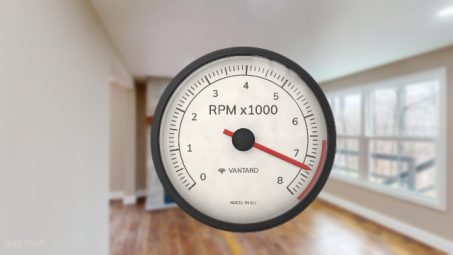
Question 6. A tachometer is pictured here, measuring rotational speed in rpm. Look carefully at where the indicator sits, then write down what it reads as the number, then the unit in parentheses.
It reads 7300 (rpm)
